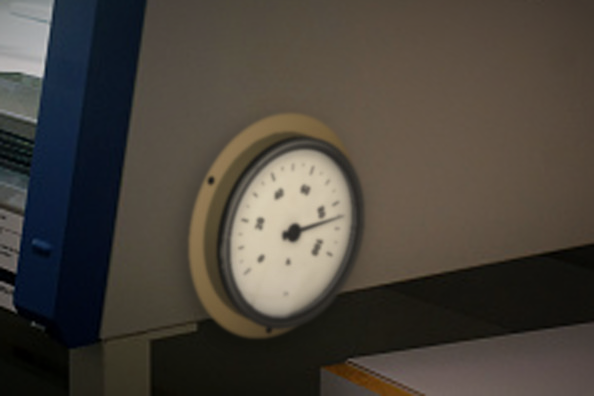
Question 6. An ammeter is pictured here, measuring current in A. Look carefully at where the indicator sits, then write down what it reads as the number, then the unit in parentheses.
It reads 85 (A)
